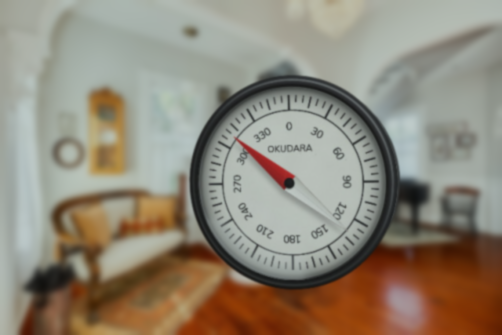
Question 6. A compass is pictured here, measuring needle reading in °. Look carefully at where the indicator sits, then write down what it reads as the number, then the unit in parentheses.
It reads 310 (°)
